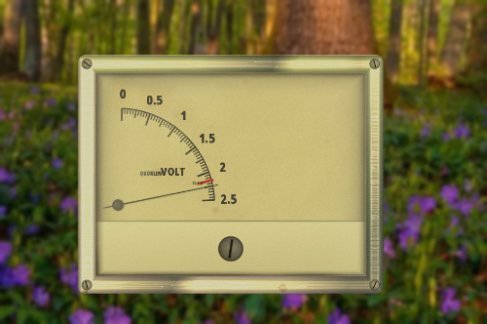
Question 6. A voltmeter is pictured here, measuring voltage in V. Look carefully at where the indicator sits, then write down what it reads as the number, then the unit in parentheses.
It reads 2.25 (V)
